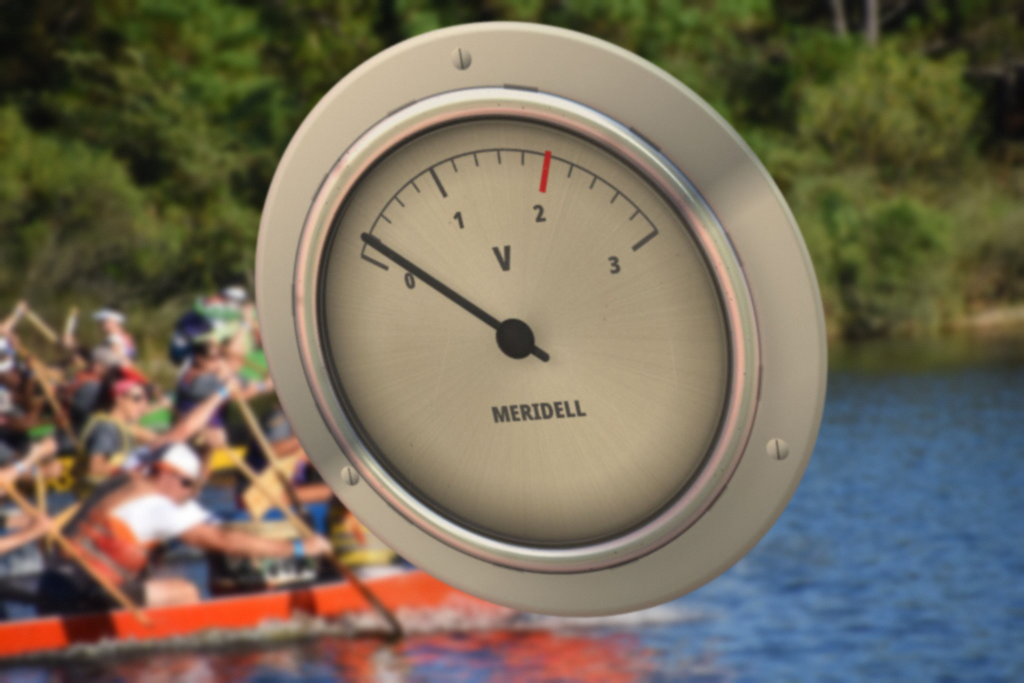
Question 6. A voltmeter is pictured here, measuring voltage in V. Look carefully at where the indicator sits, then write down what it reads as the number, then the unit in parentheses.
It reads 0.2 (V)
